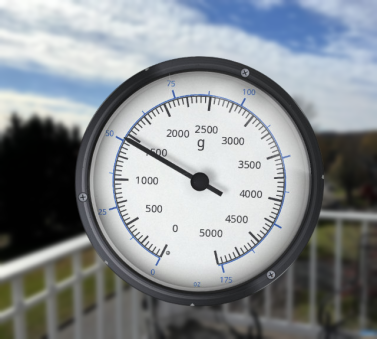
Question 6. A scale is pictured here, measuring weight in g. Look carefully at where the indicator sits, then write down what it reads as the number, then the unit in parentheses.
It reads 1450 (g)
